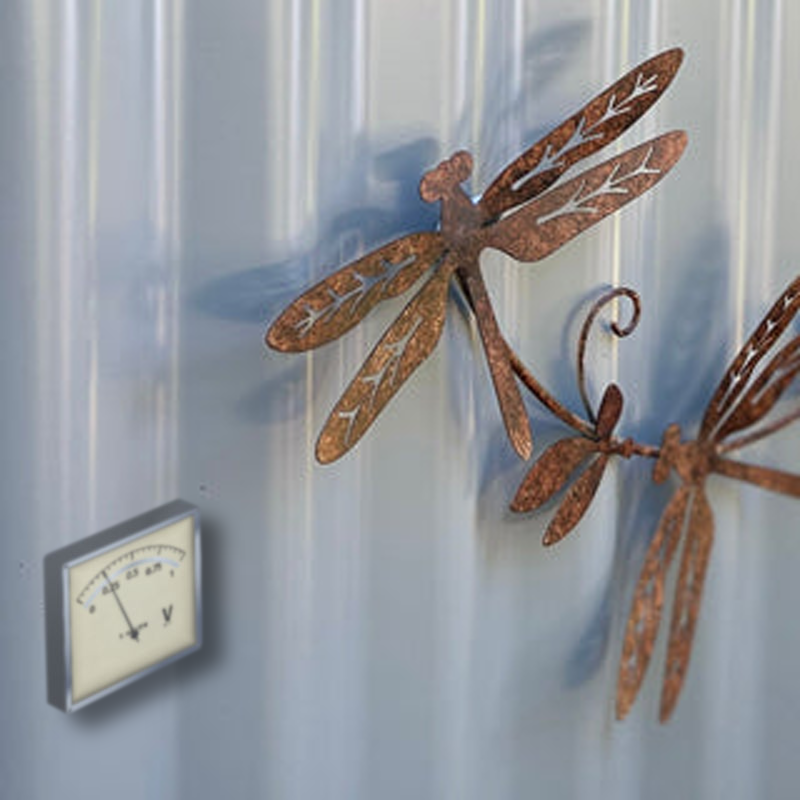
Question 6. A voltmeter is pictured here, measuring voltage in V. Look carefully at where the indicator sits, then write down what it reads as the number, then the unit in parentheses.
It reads 0.25 (V)
